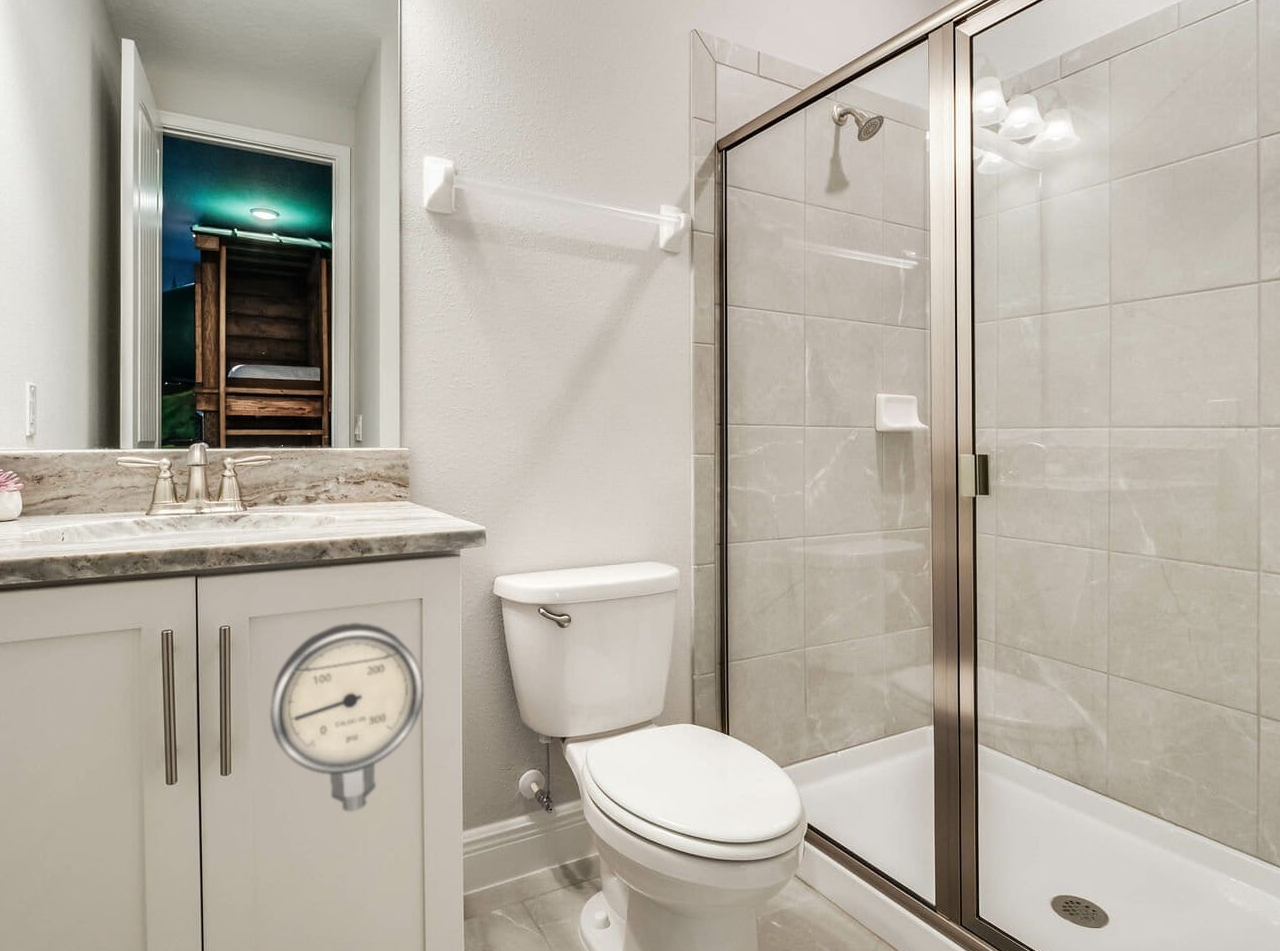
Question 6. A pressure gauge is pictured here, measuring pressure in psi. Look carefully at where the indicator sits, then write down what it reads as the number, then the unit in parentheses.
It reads 40 (psi)
